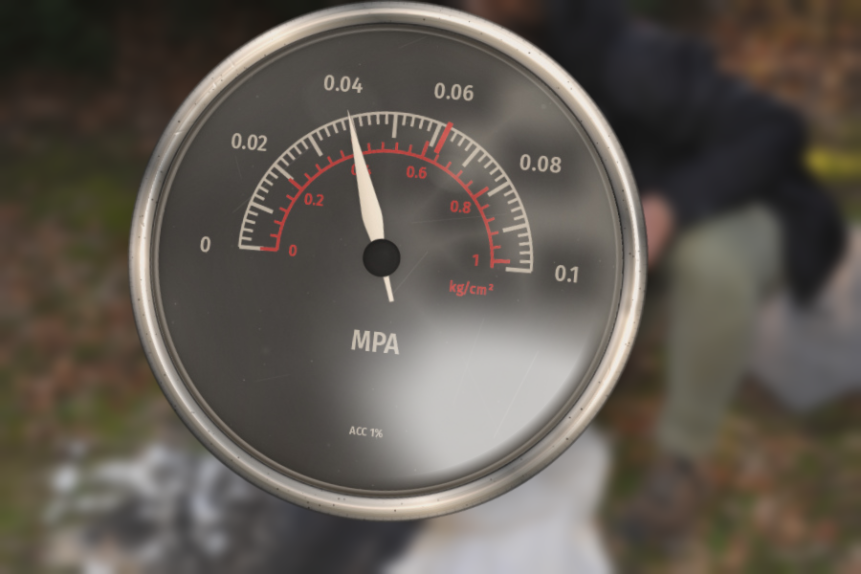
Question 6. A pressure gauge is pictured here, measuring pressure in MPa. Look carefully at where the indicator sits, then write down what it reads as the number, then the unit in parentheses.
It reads 0.04 (MPa)
